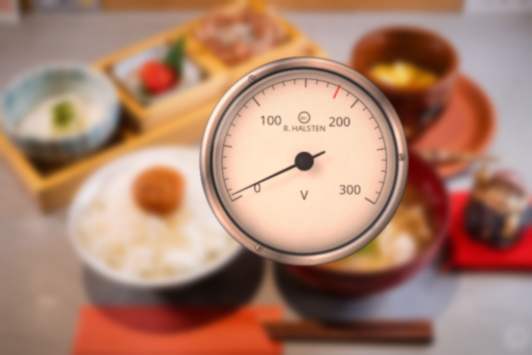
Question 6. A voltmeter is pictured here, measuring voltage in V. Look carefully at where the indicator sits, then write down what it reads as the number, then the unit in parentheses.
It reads 5 (V)
